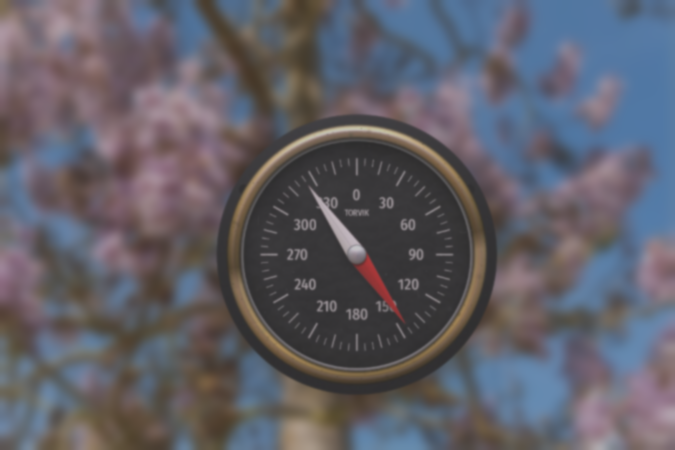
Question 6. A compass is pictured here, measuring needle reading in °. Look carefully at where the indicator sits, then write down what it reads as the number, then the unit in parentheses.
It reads 145 (°)
